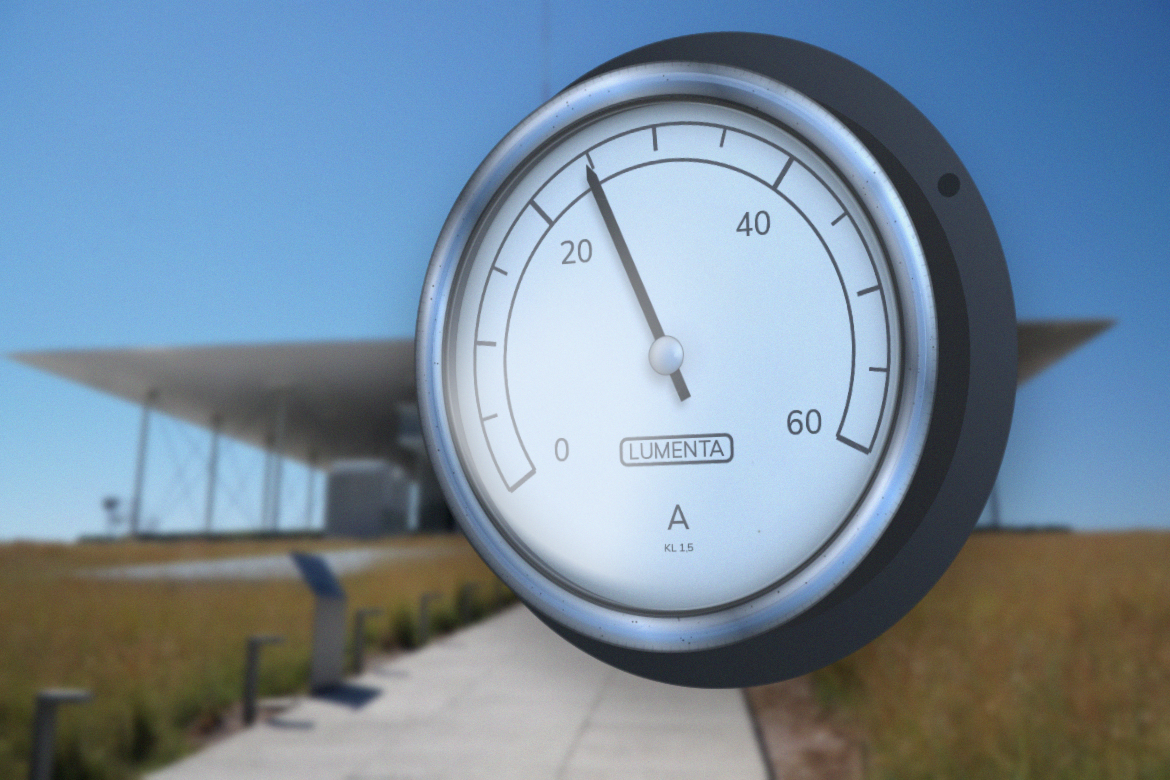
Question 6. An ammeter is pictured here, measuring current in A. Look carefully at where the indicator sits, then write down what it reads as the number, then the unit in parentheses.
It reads 25 (A)
